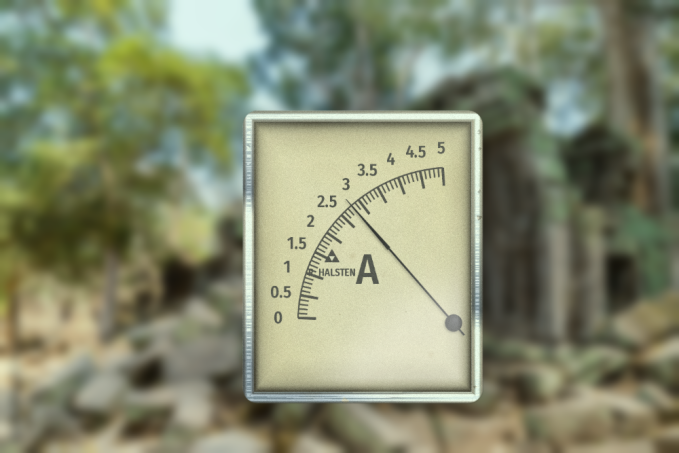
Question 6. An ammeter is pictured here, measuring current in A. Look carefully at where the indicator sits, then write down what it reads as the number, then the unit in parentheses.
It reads 2.8 (A)
